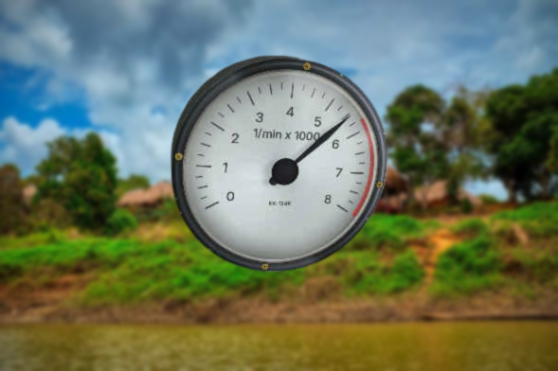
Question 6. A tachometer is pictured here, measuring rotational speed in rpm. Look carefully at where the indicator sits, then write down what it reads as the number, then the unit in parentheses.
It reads 5500 (rpm)
